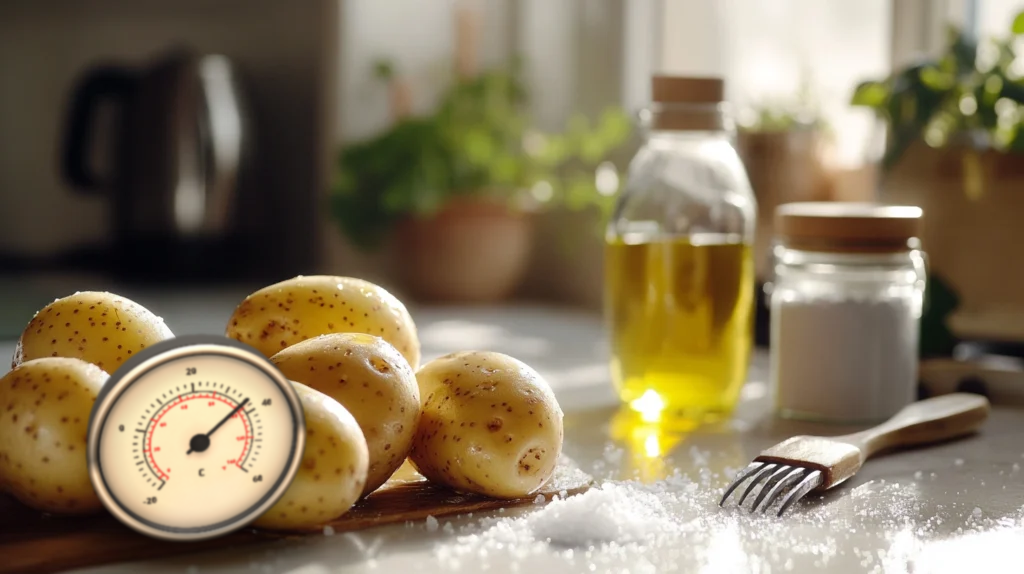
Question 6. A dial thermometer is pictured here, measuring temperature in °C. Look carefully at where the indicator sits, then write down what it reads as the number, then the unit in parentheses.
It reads 36 (°C)
